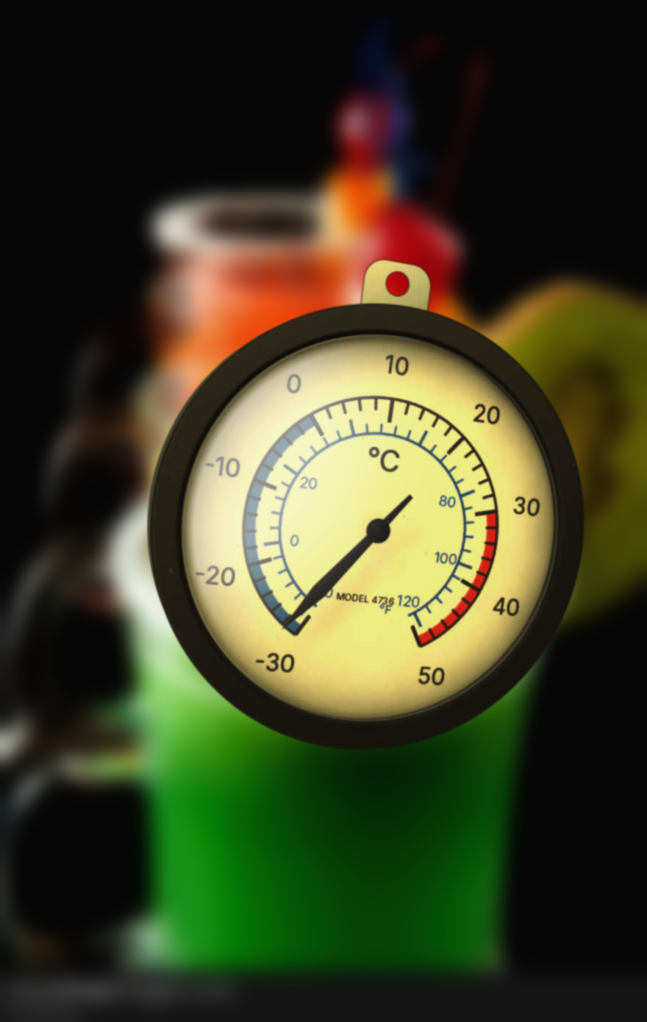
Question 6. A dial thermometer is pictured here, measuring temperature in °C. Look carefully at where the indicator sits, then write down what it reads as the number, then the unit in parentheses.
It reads -28 (°C)
